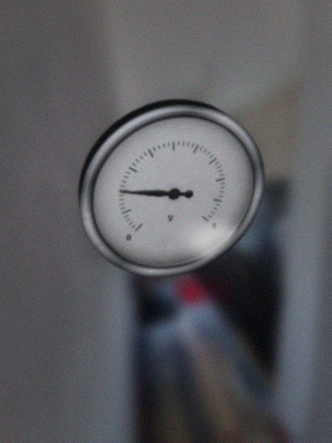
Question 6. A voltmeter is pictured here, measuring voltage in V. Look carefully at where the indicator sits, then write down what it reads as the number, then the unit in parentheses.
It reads 1 (V)
